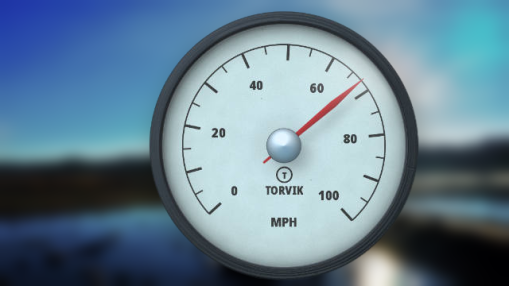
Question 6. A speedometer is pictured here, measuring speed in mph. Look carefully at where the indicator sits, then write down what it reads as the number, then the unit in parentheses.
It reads 67.5 (mph)
